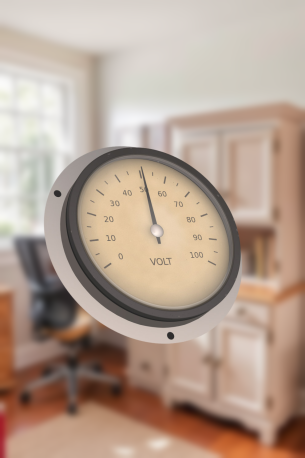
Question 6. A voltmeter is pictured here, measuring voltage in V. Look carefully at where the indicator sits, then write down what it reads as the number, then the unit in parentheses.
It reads 50 (V)
